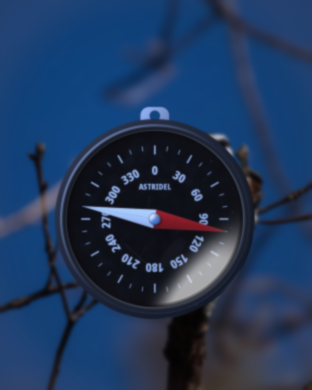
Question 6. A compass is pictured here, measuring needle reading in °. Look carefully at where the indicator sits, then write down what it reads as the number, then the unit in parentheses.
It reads 100 (°)
